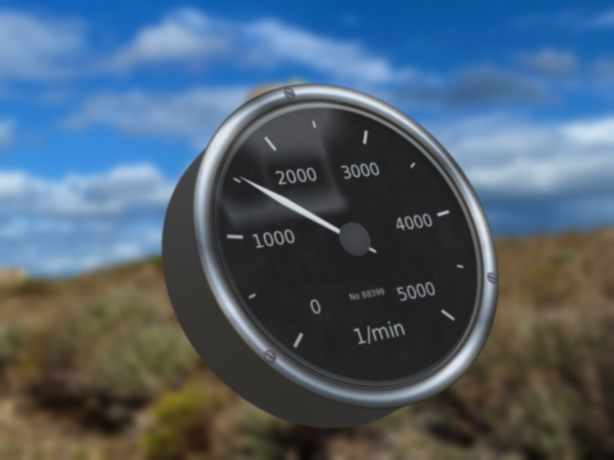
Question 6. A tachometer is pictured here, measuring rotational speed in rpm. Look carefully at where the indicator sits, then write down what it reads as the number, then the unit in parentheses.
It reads 1500 (rpm)
